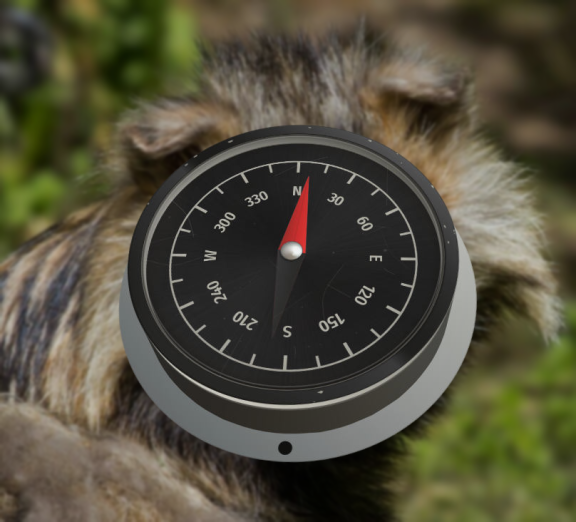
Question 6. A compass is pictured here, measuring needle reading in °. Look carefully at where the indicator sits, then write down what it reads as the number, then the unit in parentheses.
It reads 7.5 (°)
